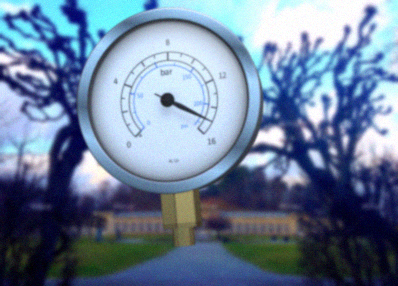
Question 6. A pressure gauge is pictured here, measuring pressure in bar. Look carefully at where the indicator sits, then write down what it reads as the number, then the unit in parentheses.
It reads 15 (bar)
